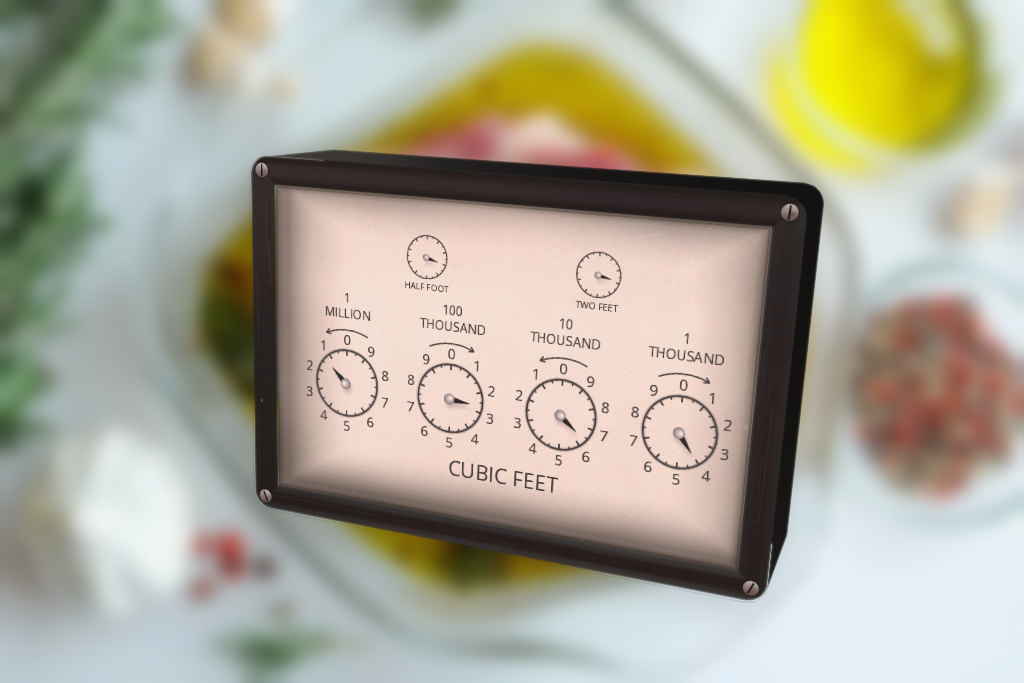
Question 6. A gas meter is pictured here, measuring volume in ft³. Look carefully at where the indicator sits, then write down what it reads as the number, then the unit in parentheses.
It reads 126400 (ft³)
